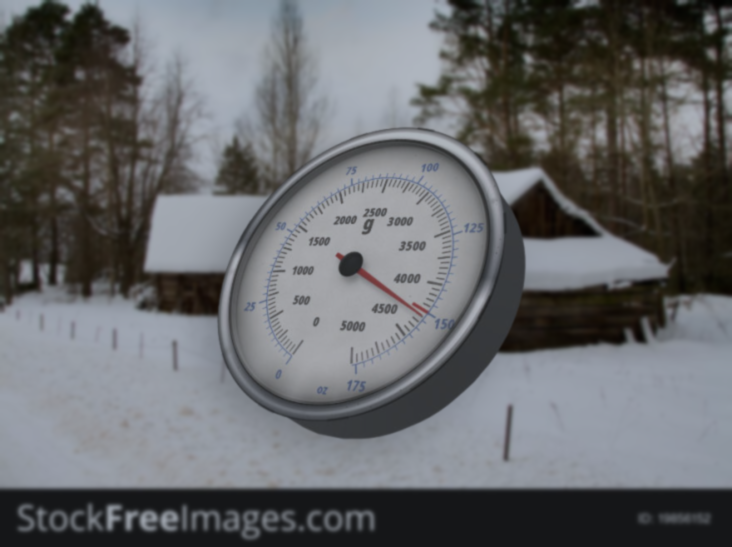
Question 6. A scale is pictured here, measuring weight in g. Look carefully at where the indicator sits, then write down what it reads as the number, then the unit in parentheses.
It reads 4300 (g)
